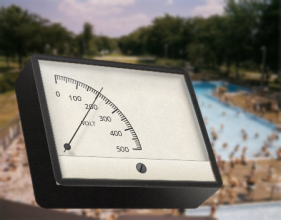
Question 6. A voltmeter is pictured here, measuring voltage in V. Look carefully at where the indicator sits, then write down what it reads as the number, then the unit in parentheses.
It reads 200 (V)
